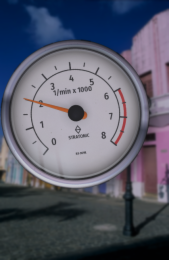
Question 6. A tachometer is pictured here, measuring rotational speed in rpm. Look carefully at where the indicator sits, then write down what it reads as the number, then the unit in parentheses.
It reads 2000 (rpm)
